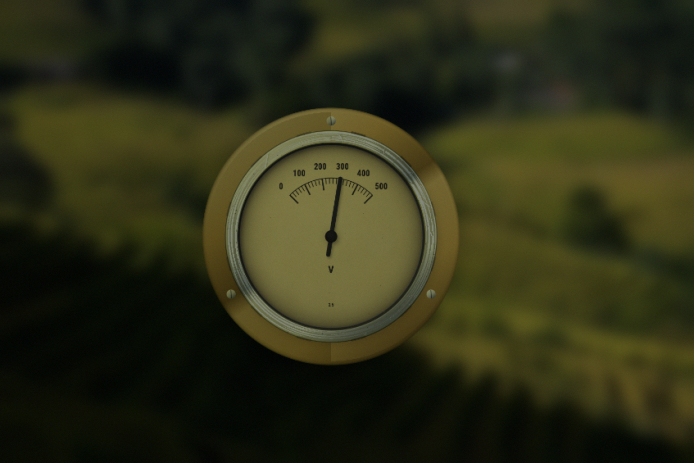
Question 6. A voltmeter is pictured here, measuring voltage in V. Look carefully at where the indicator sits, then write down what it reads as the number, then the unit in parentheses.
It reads 300 (V)
